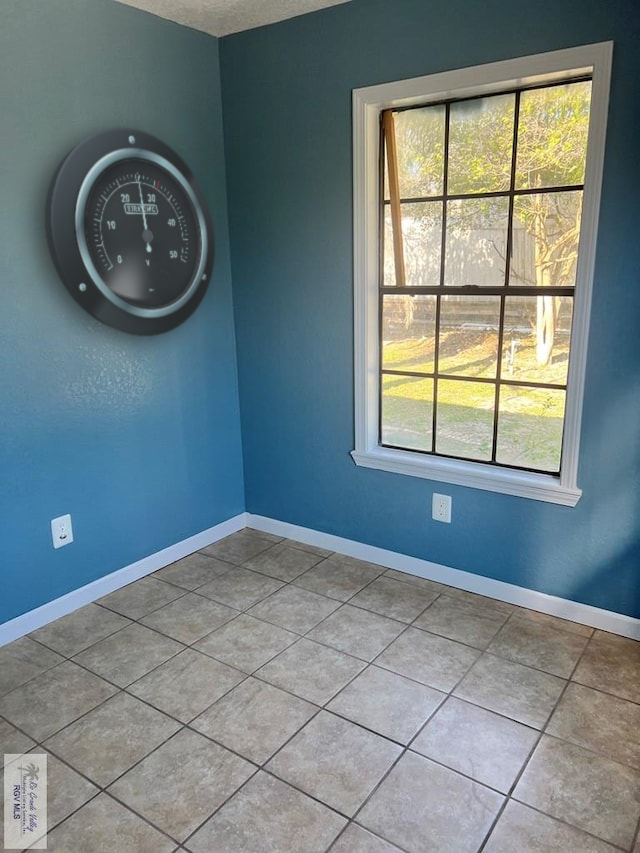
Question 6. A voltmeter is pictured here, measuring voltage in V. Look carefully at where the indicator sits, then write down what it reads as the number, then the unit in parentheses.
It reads 25 (V)
